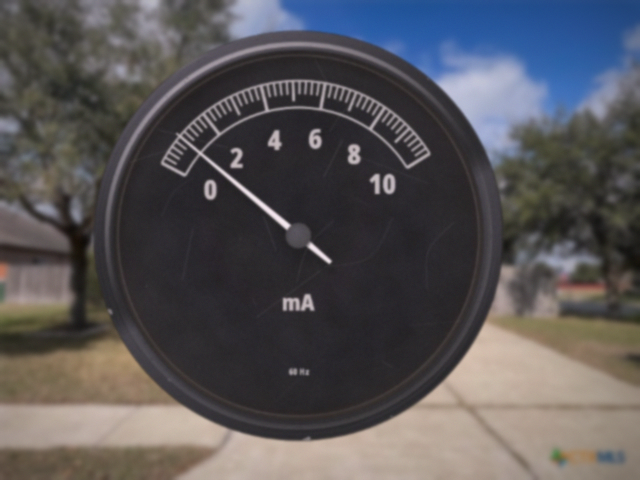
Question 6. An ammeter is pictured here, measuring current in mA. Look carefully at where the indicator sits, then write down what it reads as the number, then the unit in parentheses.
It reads 1 (mA)
